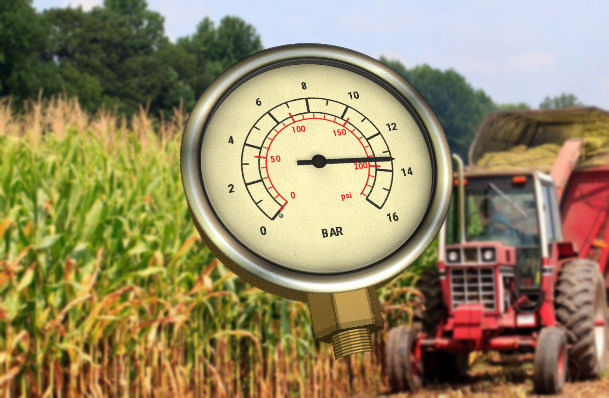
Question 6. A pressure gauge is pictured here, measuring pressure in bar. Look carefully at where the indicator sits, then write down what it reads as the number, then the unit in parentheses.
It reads 13.5 (bar)
